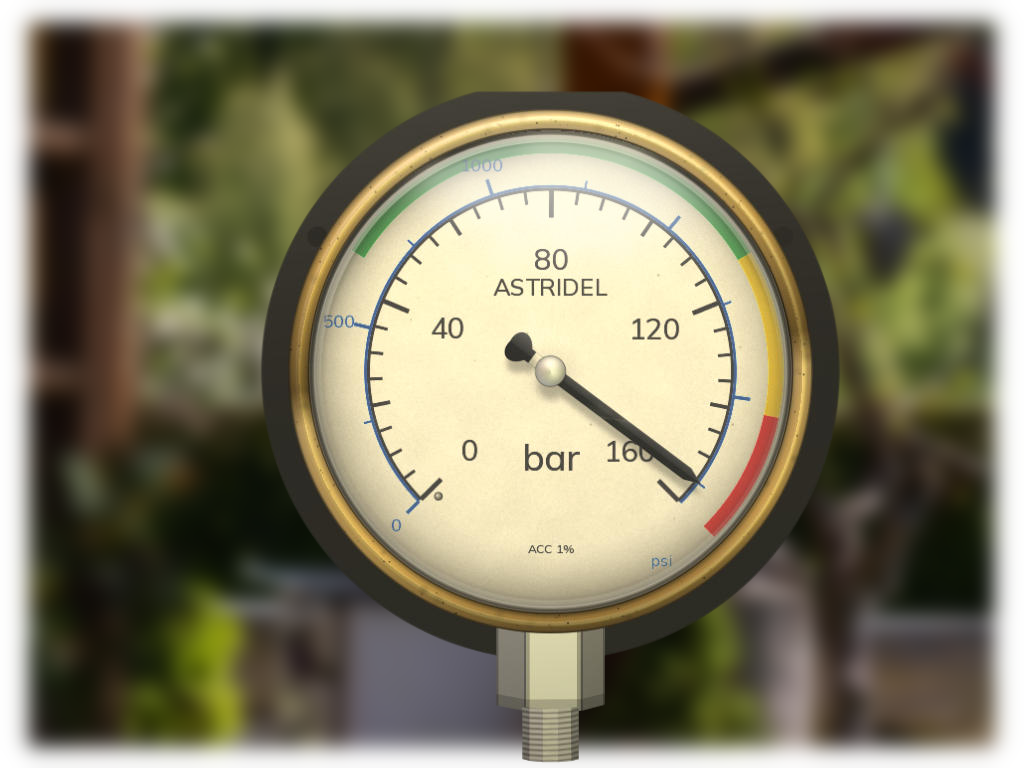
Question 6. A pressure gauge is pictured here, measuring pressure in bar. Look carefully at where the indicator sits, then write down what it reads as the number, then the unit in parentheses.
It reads 155 (bar)
